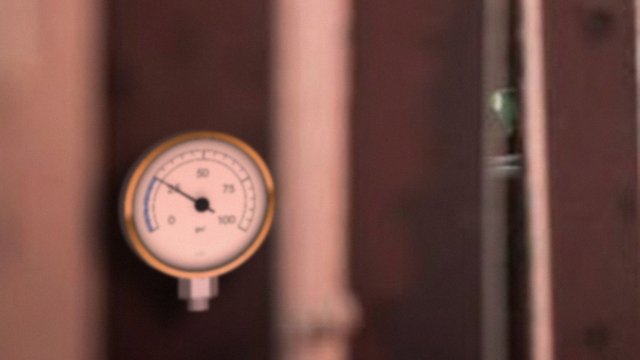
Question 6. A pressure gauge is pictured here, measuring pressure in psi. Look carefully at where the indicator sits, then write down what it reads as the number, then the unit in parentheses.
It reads 25 (psi)
